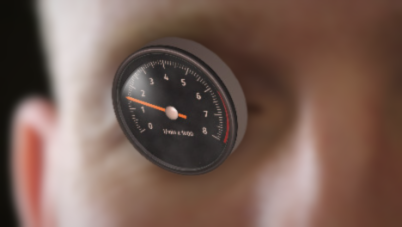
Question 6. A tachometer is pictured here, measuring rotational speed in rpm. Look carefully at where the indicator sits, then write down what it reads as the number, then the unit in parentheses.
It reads 1500 (rpm)
